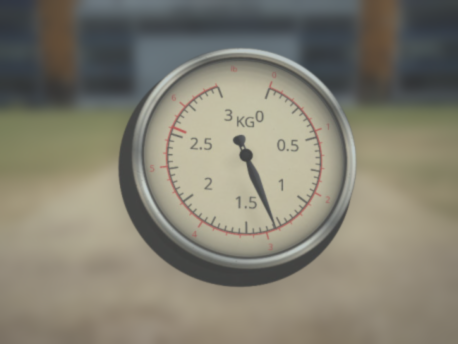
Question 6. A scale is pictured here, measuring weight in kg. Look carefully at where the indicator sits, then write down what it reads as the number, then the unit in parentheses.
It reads 1.3 (kg)
